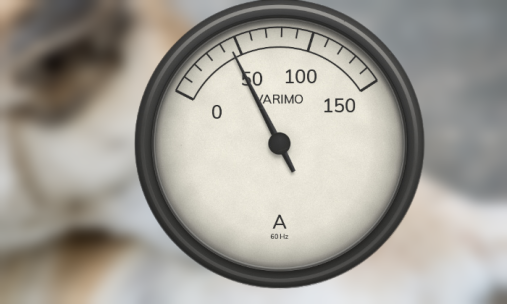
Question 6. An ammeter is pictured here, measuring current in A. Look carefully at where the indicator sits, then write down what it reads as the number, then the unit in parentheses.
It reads 45 (A)
